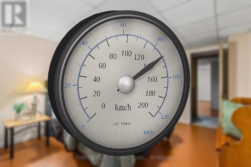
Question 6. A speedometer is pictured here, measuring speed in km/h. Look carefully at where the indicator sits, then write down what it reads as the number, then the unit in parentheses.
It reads 140 (km/h)
